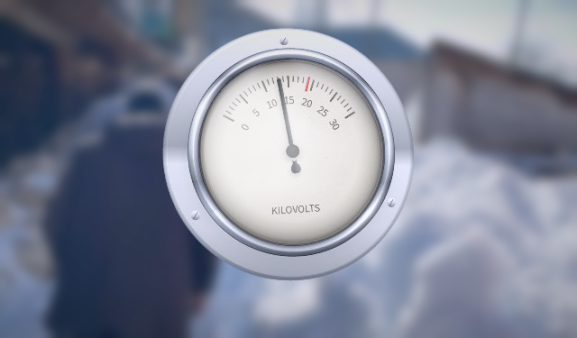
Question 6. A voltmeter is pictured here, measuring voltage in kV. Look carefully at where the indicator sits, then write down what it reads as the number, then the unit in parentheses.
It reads 13 (kV)
